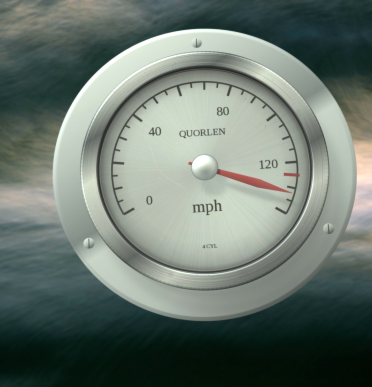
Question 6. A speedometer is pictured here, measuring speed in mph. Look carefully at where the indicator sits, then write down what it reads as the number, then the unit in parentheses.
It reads 132.5 (mph)
